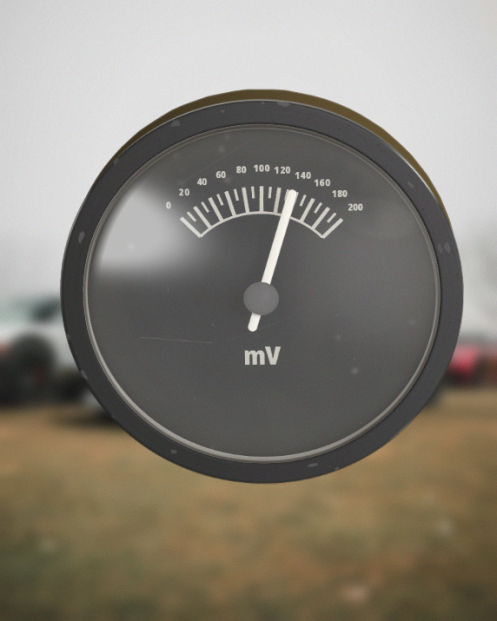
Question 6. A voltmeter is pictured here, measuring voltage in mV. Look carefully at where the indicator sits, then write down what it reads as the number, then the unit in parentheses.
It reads 135 (mV)
